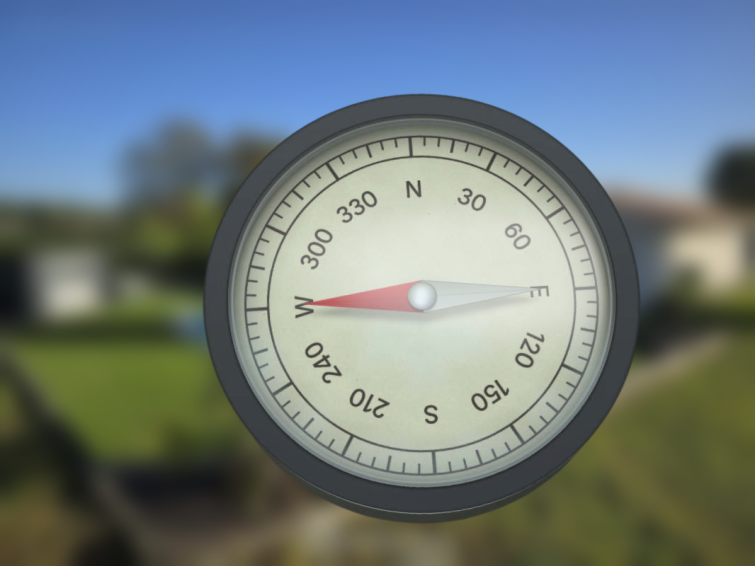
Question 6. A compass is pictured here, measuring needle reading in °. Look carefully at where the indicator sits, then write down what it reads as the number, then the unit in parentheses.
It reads 270 (°)
